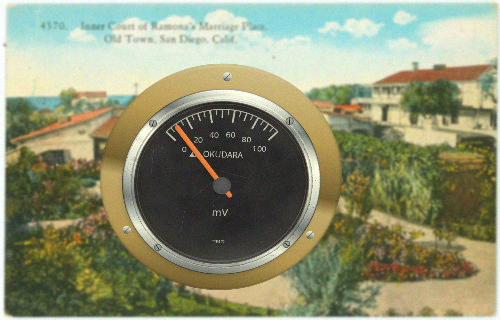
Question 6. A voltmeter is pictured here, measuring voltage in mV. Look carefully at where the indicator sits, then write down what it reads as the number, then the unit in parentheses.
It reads 10 (mV)
